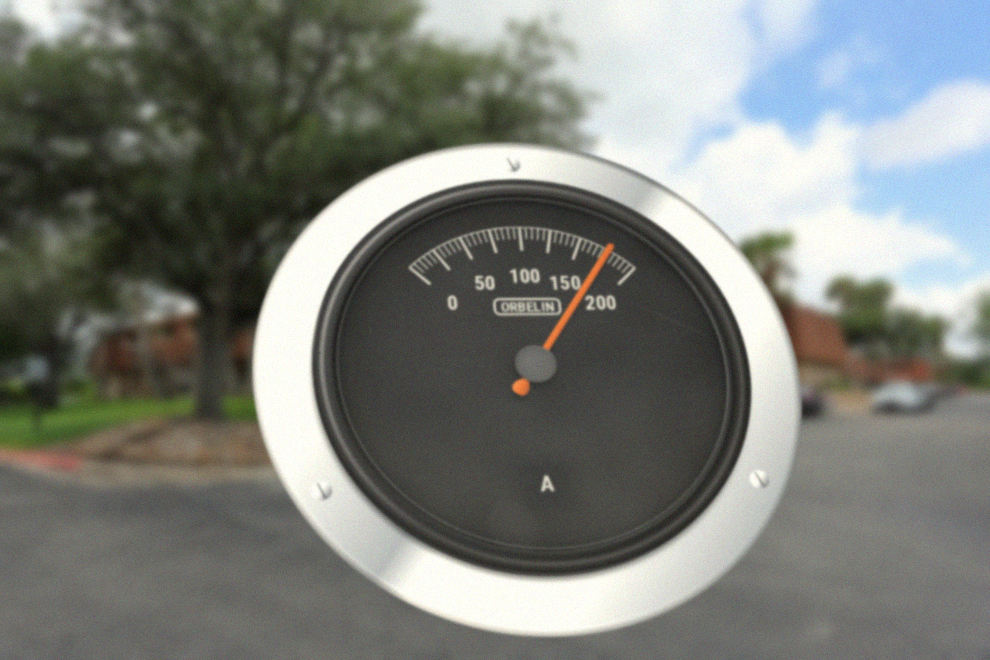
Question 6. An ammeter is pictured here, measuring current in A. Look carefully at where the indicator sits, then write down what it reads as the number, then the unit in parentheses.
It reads 175 (A)
